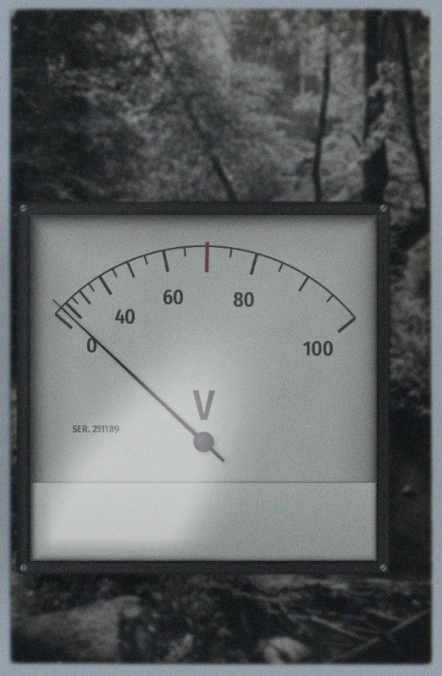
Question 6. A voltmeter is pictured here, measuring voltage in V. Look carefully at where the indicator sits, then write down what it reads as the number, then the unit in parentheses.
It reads 15 (V)
